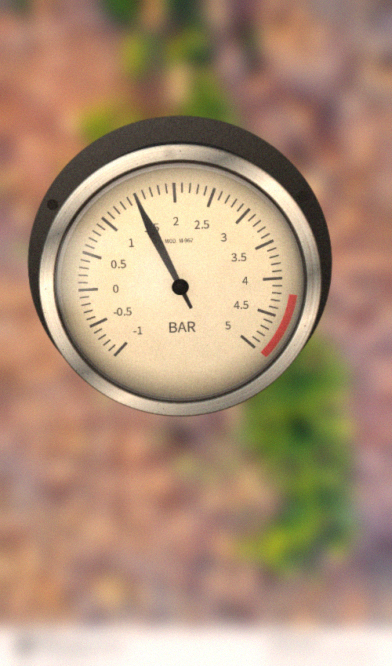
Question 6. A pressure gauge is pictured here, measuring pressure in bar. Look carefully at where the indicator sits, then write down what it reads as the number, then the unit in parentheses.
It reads 1.5 (bar)
